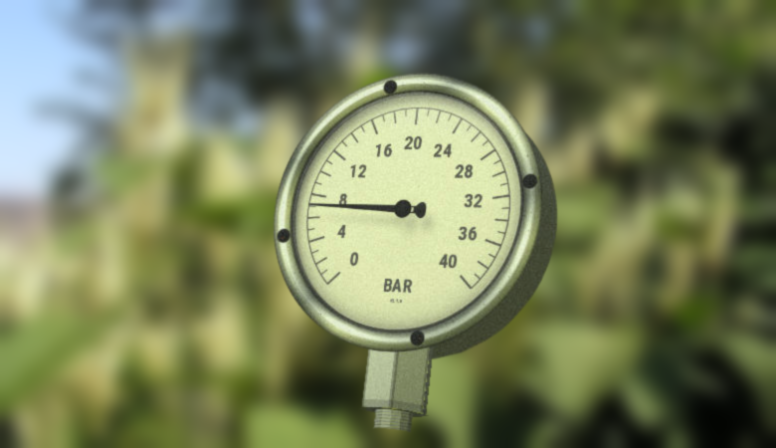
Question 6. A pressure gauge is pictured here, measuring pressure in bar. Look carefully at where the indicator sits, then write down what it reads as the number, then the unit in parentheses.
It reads 7 (bar)
